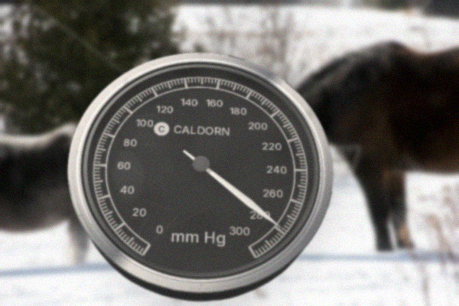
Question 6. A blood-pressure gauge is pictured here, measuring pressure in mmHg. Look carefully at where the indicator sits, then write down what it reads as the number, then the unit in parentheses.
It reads 280 (mmHg)
